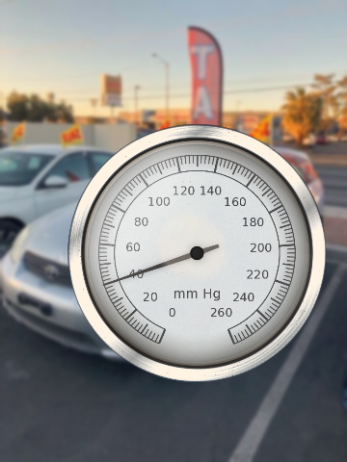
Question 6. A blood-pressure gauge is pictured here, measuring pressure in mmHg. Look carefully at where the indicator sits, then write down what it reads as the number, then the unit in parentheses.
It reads 40 (mmHg)
